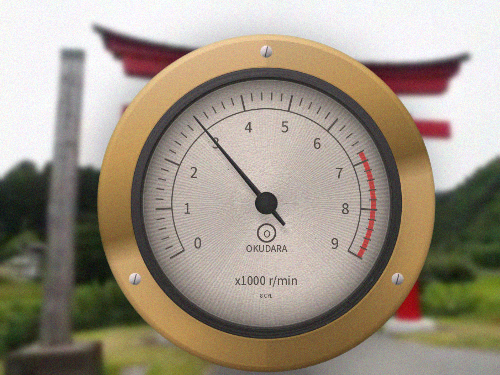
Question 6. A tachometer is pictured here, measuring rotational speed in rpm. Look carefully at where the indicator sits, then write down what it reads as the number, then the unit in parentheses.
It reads 3000 (rpm)
